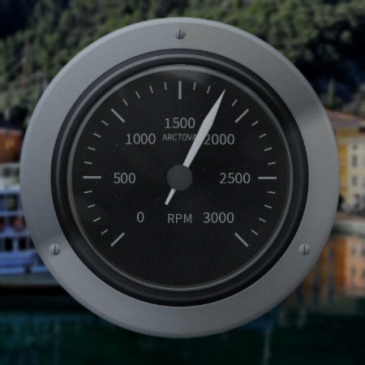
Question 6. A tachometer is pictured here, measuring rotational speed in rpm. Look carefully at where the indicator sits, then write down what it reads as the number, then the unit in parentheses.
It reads 1800 (rpm)
